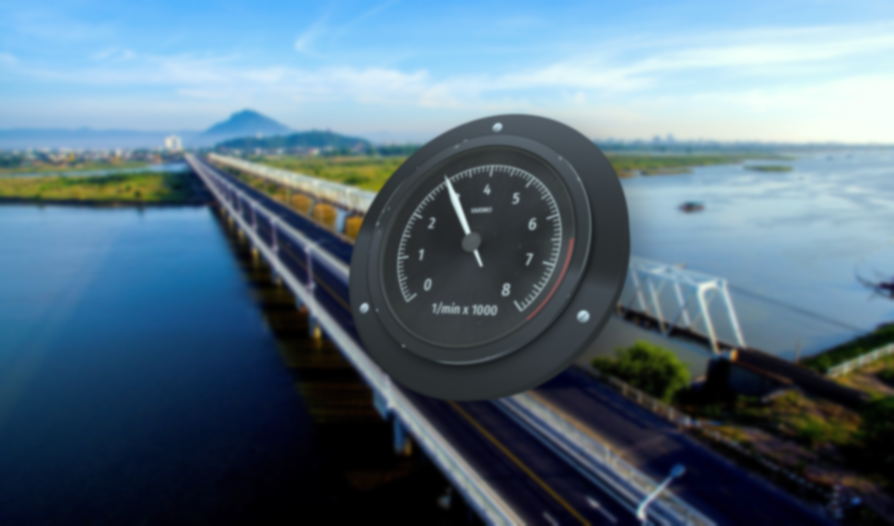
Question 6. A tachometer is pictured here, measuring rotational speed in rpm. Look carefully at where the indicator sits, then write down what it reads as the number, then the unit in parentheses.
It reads 3000 (rpm)
